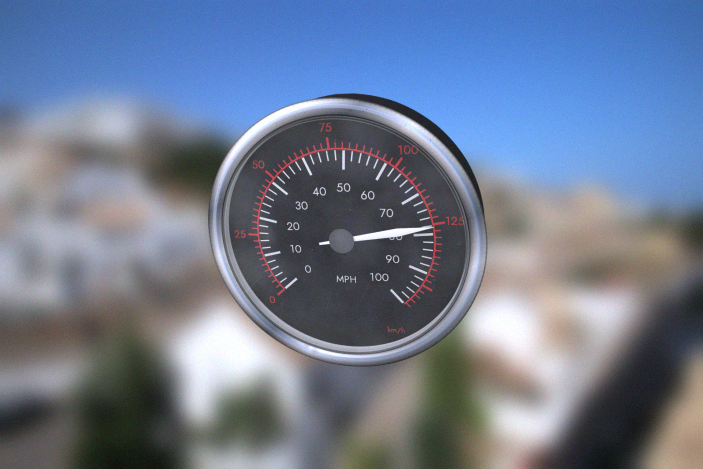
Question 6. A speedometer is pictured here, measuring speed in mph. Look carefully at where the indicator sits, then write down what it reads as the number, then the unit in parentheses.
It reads 78 (mph)
